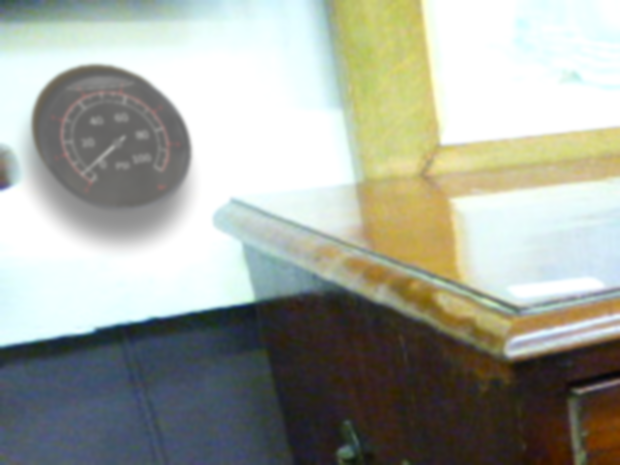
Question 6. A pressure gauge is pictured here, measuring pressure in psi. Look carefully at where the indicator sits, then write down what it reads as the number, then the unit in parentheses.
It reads 5 (psi)
